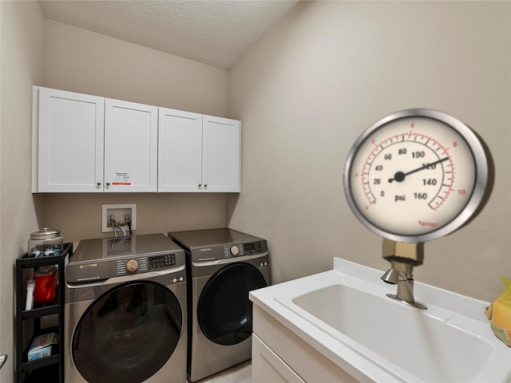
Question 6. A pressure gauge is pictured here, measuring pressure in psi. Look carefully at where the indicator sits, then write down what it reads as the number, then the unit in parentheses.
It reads 120 (psi)
